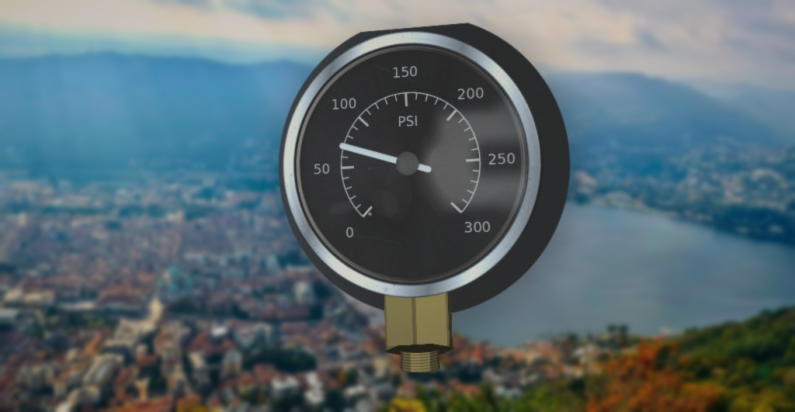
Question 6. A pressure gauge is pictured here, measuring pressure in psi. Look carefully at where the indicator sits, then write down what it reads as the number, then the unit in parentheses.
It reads 70 (psi)
